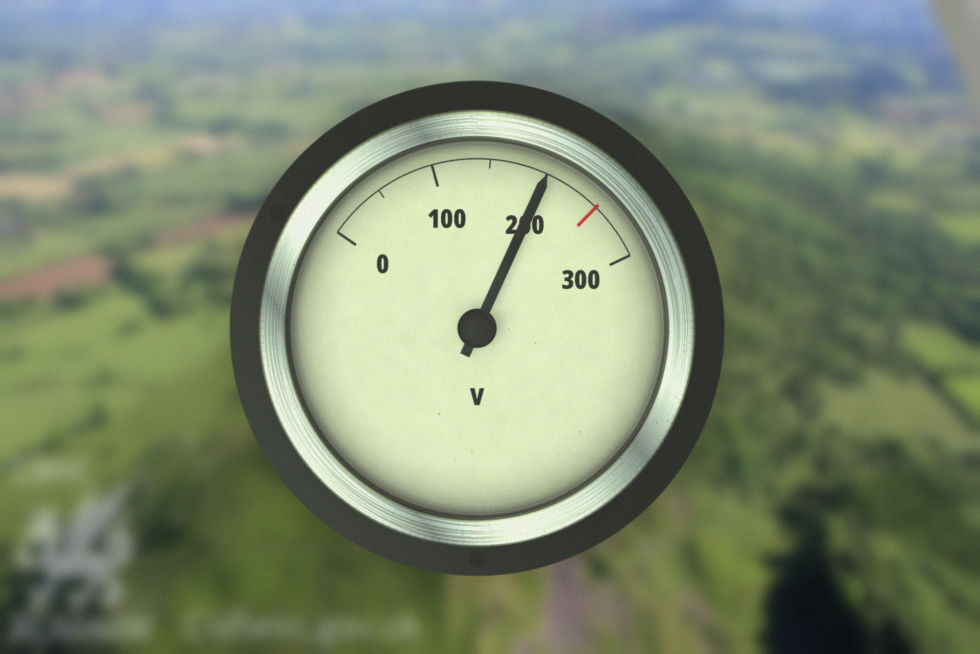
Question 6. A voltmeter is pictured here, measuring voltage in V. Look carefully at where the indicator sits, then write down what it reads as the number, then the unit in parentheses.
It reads 200 (V)
